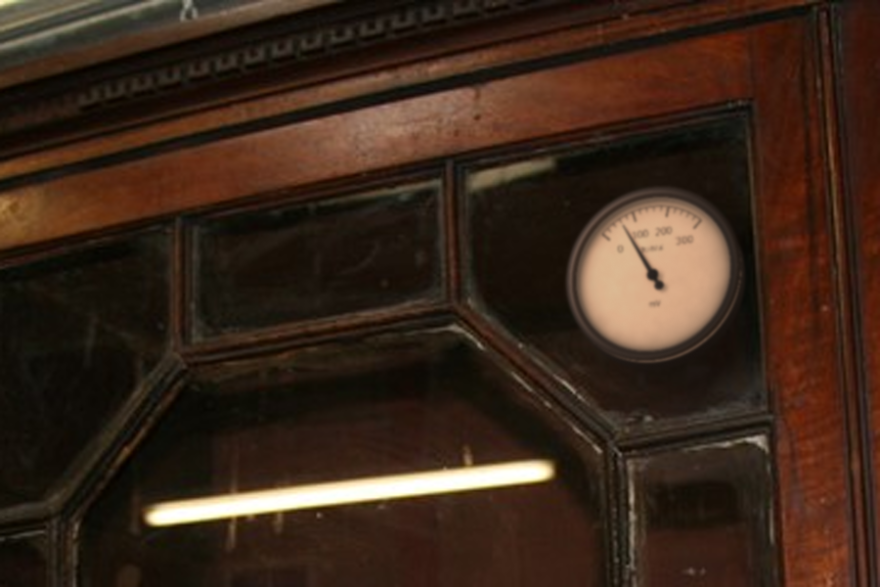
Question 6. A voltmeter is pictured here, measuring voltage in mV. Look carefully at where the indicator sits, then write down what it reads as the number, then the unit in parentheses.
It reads 60 (mV)
